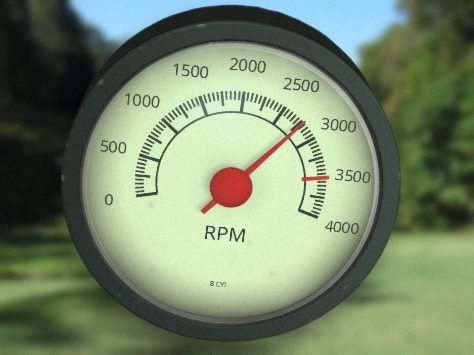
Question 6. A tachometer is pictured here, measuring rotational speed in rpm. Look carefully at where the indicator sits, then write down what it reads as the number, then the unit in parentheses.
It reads 2750 (rpm)
